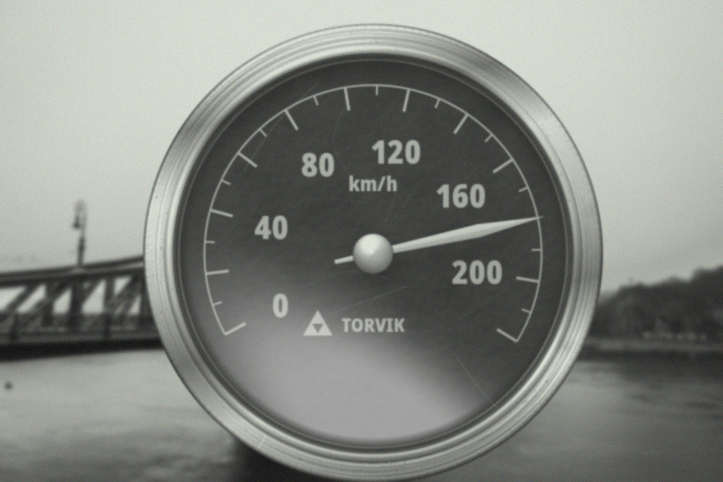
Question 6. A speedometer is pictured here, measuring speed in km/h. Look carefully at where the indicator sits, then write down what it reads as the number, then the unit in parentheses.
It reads 180 (km/h)
